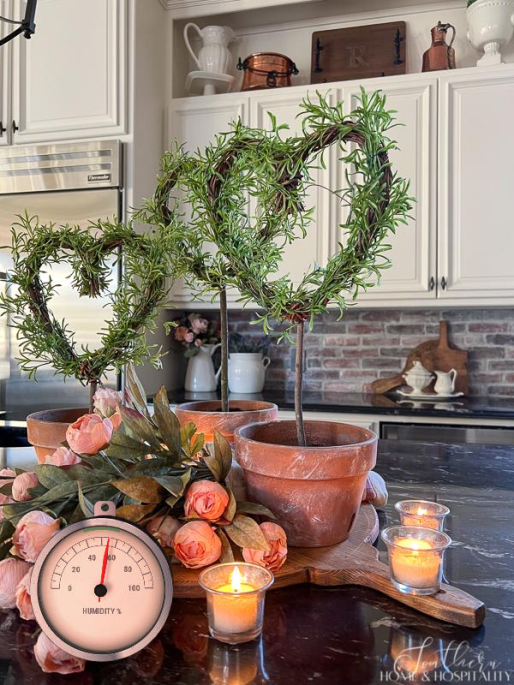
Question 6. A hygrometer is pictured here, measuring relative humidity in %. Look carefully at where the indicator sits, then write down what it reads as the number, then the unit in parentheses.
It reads 55 (%)
